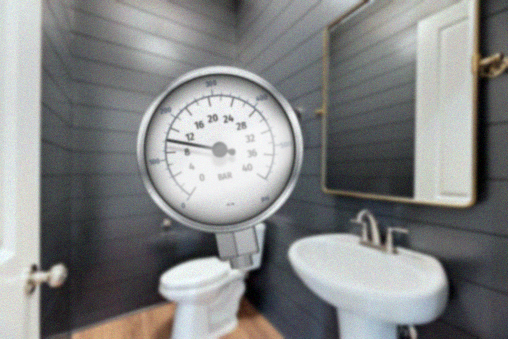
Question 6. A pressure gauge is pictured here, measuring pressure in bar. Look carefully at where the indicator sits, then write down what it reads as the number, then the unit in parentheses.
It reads 10 (bar)
